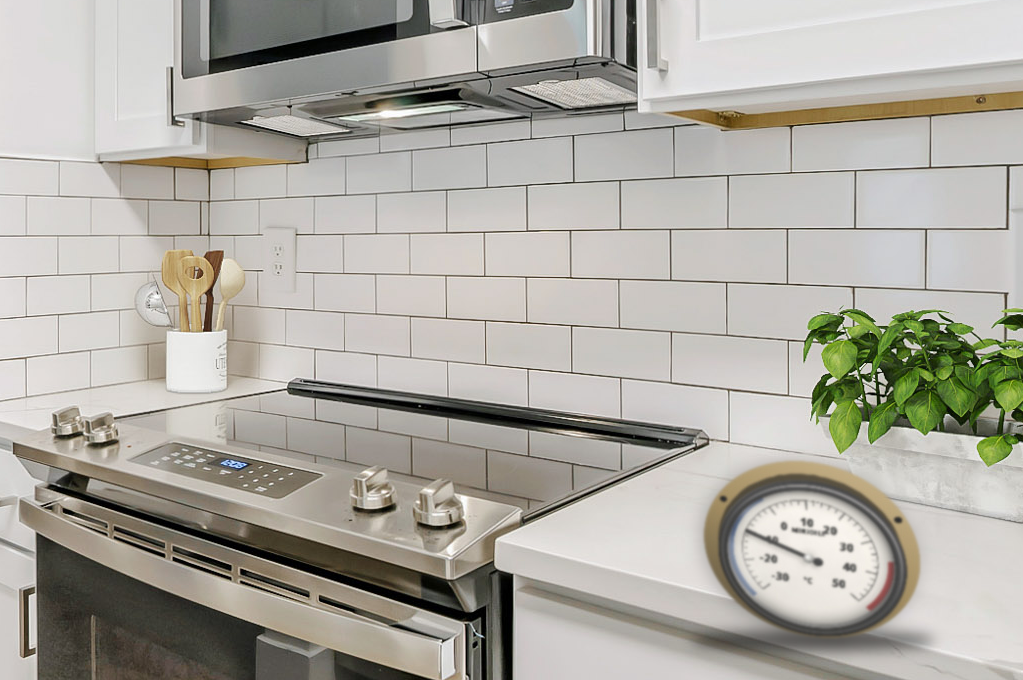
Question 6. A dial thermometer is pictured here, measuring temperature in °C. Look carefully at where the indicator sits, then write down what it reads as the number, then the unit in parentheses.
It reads -10 (°C)
